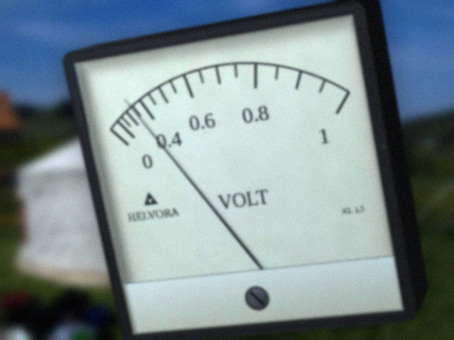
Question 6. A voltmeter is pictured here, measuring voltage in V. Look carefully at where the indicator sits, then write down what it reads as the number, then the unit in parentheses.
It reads 0.35 (V)
